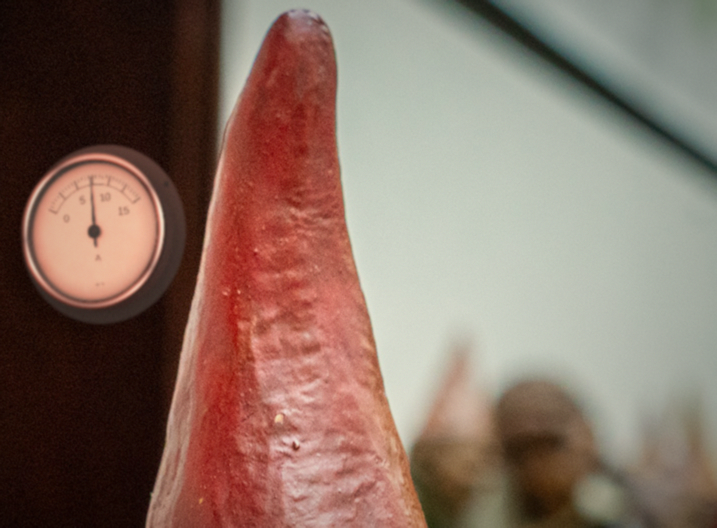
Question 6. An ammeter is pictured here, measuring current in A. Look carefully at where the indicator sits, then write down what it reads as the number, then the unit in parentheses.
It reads 7.5 (A)
